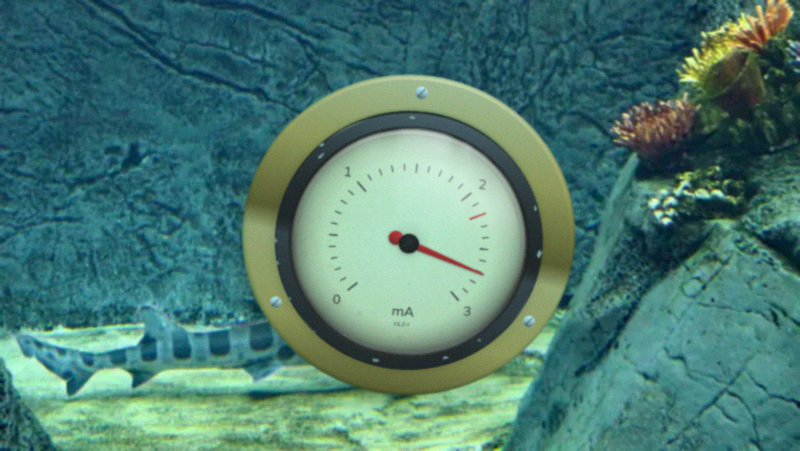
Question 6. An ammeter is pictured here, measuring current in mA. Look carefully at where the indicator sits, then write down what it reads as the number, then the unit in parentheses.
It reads 2.7 (mA)
